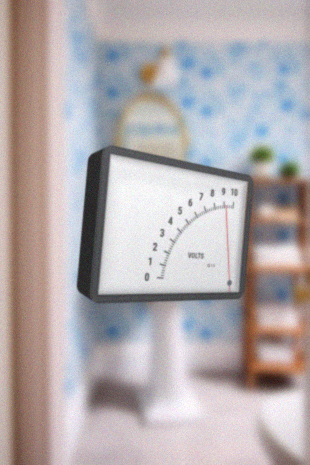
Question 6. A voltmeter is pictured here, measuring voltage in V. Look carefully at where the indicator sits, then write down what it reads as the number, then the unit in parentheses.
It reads 9 (V)
